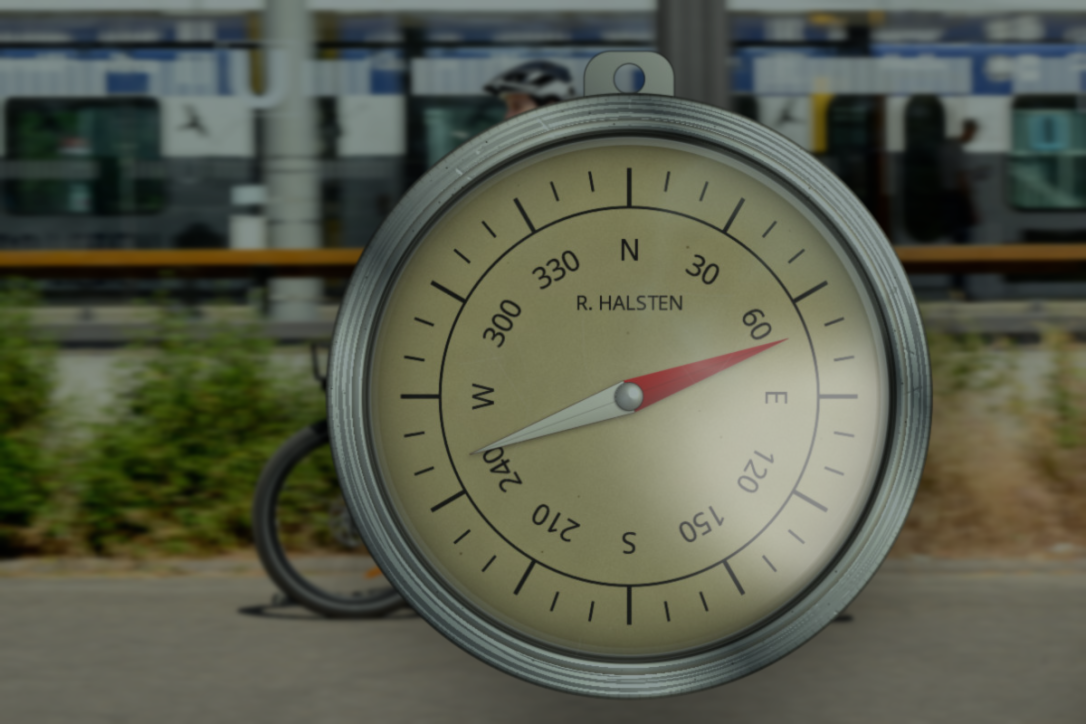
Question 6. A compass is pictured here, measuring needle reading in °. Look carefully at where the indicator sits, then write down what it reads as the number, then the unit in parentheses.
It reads 70 (°)
